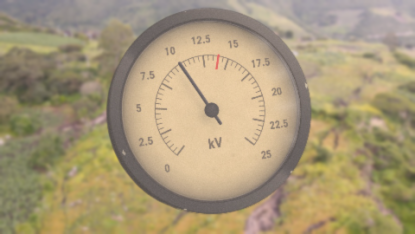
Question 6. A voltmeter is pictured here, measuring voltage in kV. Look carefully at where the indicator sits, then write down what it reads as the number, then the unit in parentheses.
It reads 10 (kV)
